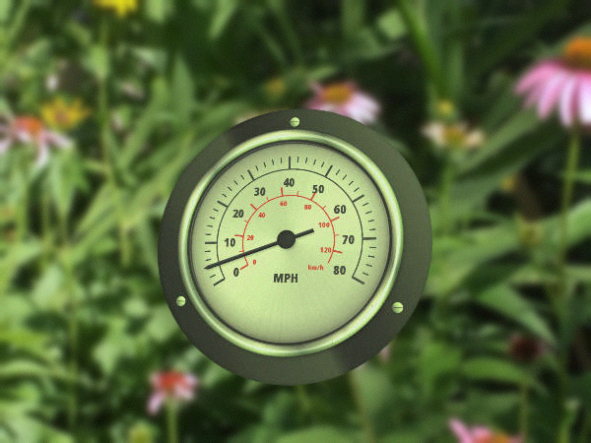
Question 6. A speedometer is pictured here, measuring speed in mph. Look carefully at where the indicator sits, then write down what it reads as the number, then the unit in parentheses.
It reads 4 (mph)
